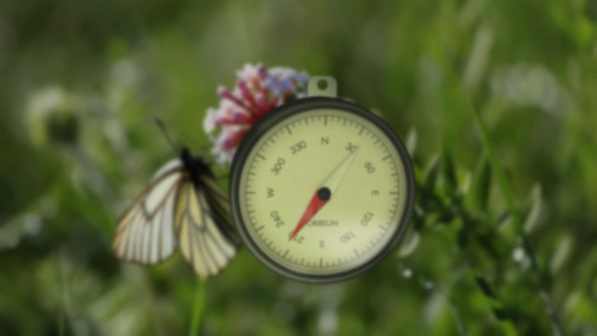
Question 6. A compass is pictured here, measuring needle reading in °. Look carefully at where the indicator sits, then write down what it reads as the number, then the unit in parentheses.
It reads 215 (°)
